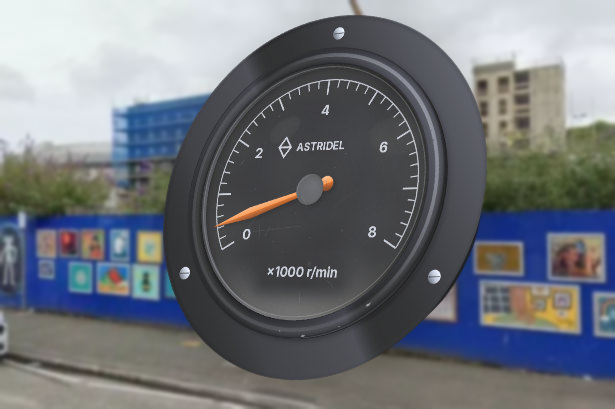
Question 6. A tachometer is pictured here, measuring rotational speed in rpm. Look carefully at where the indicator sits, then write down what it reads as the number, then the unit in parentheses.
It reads 400 (rpm)
